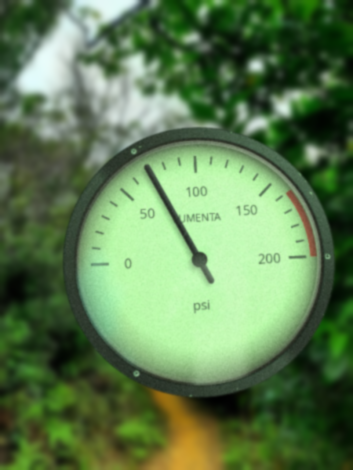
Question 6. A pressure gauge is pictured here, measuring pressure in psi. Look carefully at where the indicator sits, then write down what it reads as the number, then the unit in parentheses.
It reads 70 (psi)
